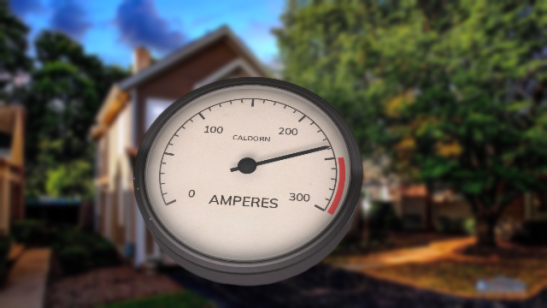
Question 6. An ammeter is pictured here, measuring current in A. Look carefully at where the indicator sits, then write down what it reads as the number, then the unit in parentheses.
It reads 240 (A)
